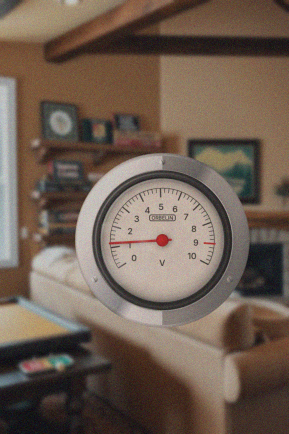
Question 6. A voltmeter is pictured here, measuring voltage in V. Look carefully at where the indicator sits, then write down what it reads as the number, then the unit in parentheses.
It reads 1.2 (V)
